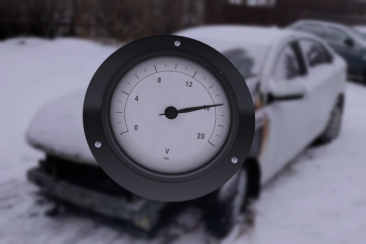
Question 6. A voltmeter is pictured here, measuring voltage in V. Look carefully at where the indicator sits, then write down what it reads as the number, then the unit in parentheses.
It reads 16 (V)
